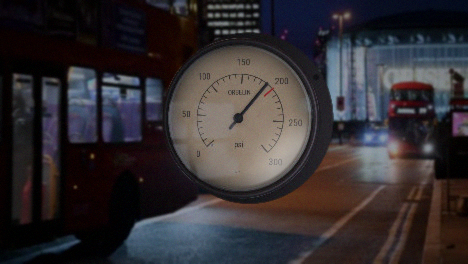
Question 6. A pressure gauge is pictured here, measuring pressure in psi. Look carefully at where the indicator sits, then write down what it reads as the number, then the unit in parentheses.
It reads 190 (psi)
